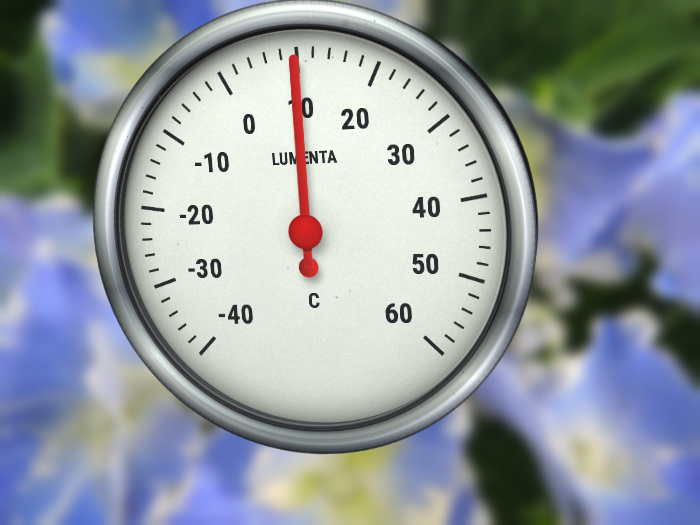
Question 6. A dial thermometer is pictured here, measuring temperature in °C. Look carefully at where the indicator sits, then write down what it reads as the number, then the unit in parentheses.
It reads 10 (°C)
